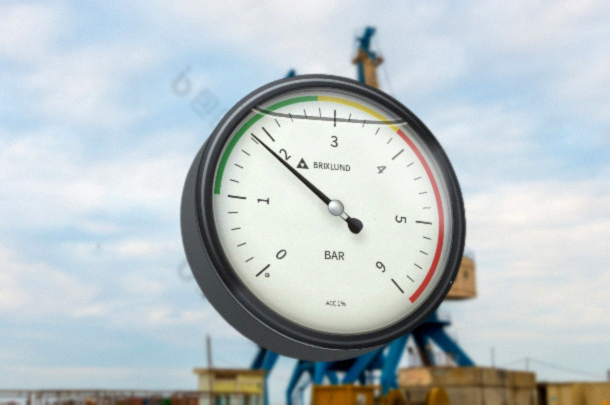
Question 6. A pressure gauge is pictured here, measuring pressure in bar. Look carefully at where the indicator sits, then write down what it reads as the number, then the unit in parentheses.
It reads 1.8 (bar)
